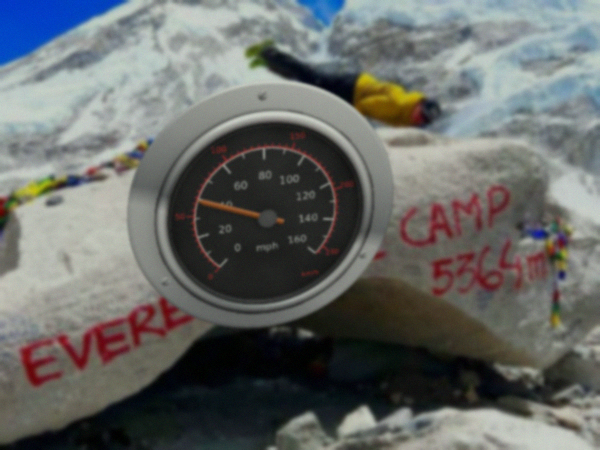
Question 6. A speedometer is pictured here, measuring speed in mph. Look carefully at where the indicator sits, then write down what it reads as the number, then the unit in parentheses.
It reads 40 (mph)
